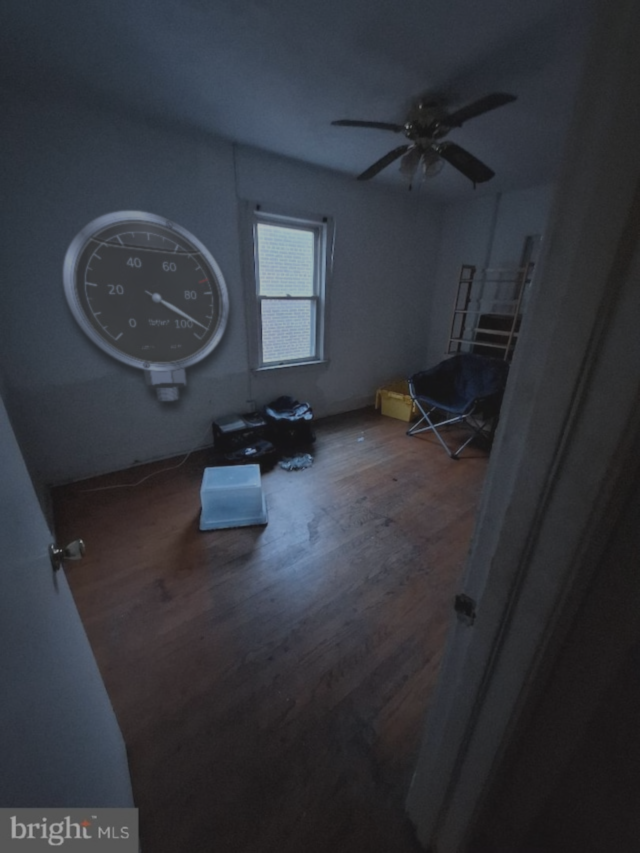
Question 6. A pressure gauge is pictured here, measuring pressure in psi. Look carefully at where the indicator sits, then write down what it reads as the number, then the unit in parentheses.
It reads 95 (psi)
